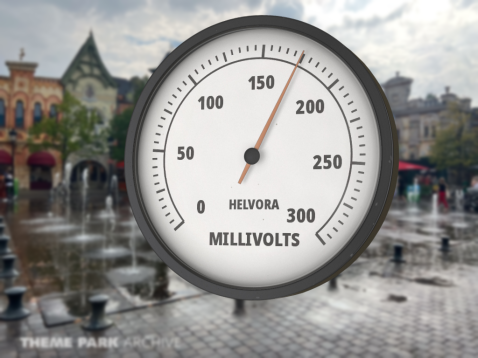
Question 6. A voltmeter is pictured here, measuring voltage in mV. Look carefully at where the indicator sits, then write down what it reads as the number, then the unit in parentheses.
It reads 175 (mV)
